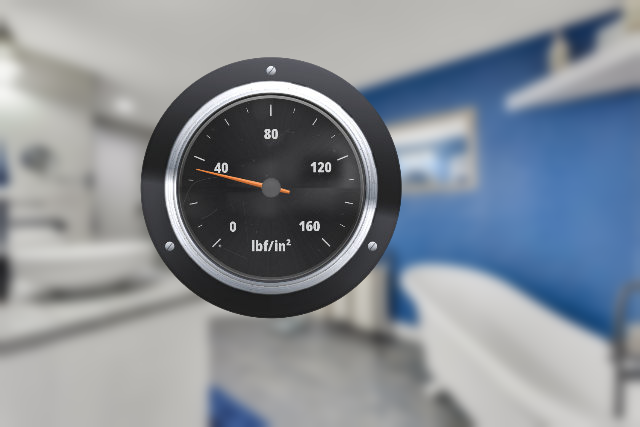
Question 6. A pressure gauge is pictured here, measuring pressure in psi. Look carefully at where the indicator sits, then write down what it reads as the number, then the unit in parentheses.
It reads 35 (psi)
